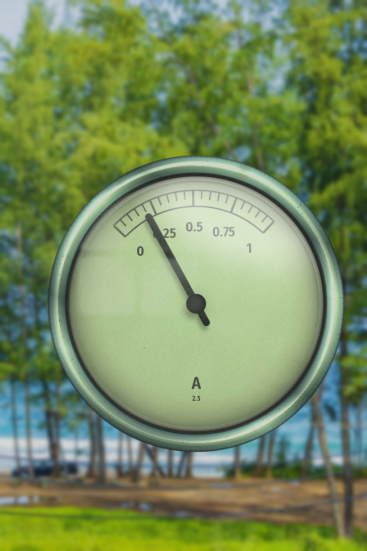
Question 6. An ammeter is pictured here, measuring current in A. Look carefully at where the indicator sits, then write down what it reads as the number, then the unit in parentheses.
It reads 0.2 (A)
